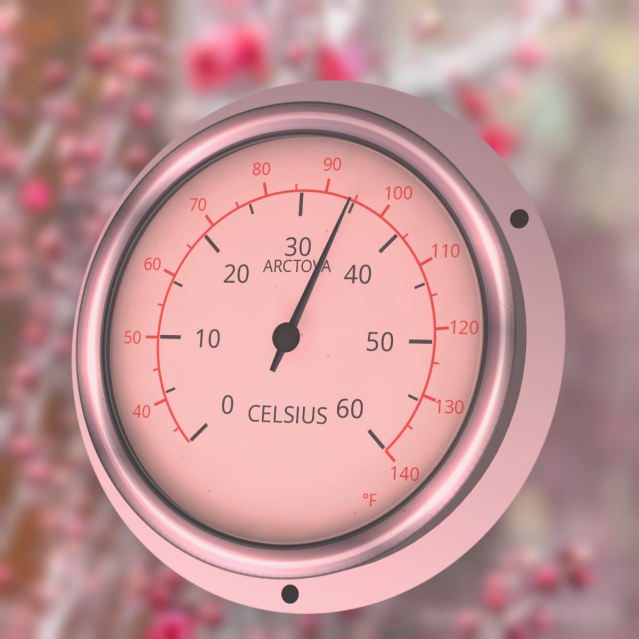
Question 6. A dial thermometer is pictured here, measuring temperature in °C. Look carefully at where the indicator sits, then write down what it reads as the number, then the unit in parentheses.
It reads 35 (°C)
